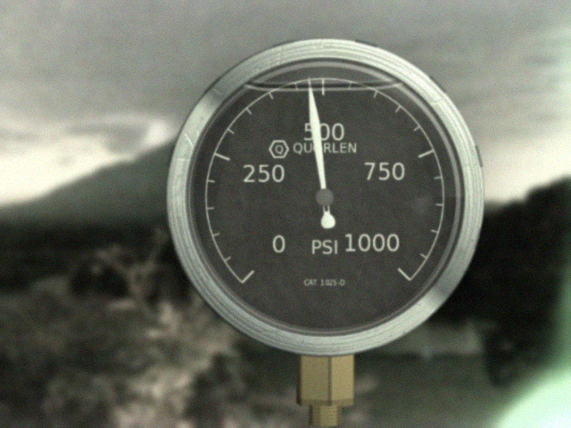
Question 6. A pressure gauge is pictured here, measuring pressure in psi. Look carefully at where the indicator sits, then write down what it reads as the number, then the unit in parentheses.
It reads 475 (psi)
